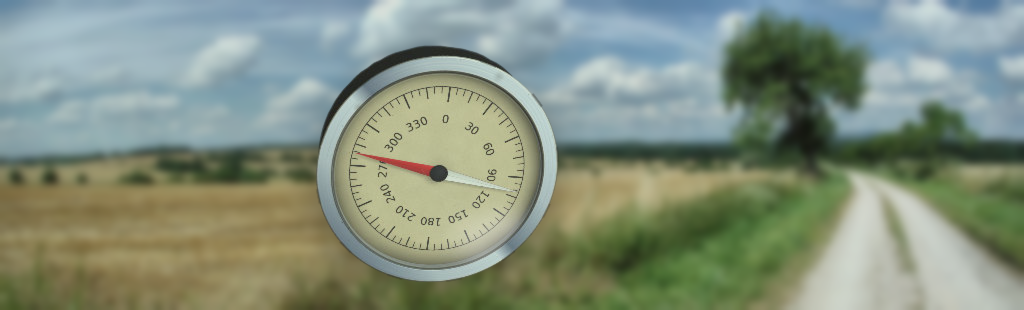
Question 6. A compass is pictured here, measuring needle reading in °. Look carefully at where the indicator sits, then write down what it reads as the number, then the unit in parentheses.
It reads 280 (°)
